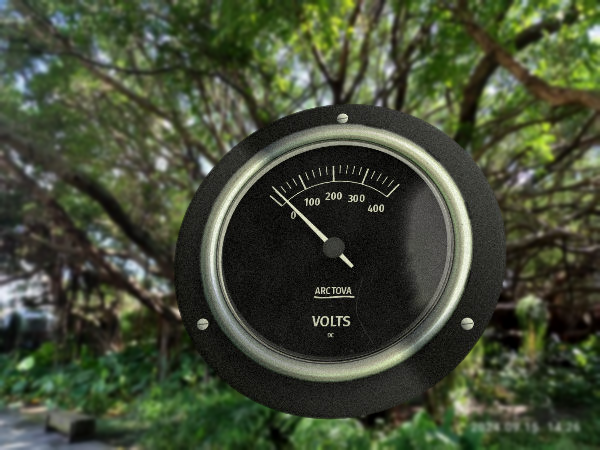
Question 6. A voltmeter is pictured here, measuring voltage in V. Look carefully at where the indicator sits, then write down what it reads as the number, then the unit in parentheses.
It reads 20 (V)
